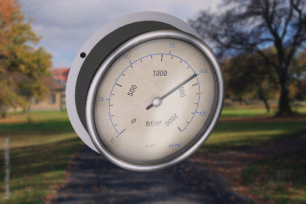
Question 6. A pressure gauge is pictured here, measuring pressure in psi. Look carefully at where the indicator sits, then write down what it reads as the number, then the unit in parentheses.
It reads 1400 (psi)
